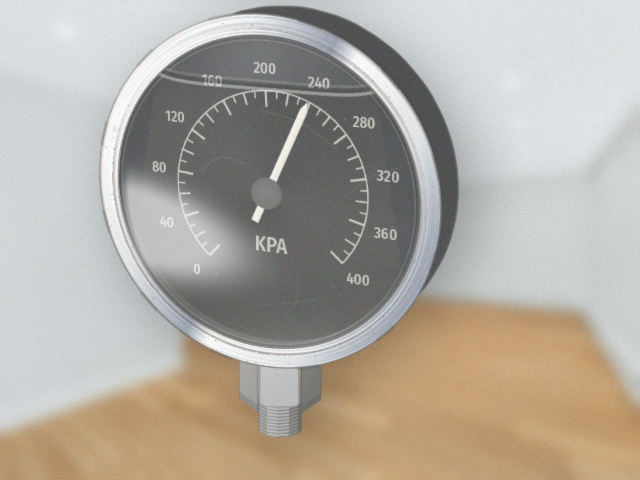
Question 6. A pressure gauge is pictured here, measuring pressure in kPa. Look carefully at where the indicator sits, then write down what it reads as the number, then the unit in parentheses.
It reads 240 (kPa)
